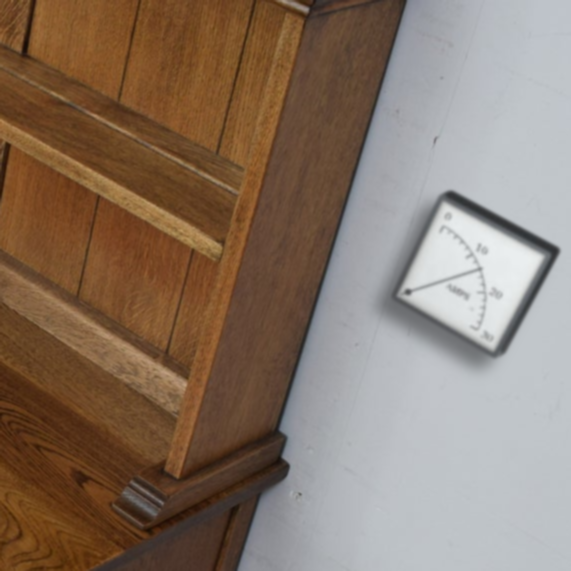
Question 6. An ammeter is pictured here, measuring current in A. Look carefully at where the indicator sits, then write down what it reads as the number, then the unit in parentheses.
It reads 14 (A)
